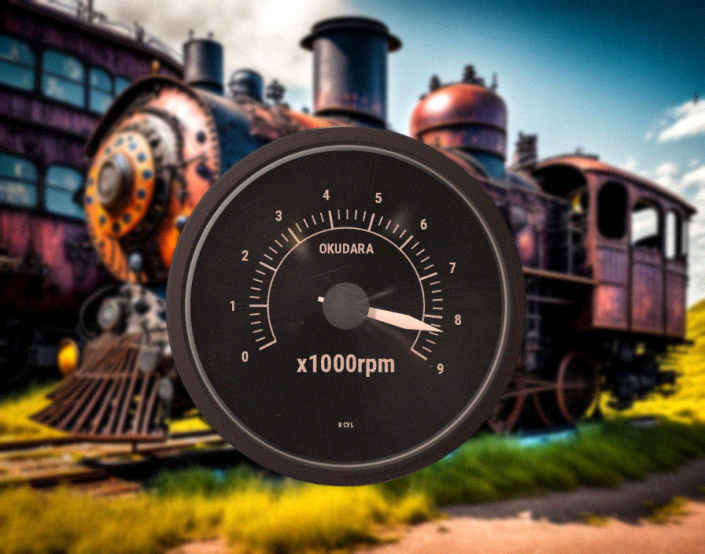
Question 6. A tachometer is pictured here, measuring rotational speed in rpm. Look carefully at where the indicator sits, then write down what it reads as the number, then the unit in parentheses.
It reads 8300 (rpm)
